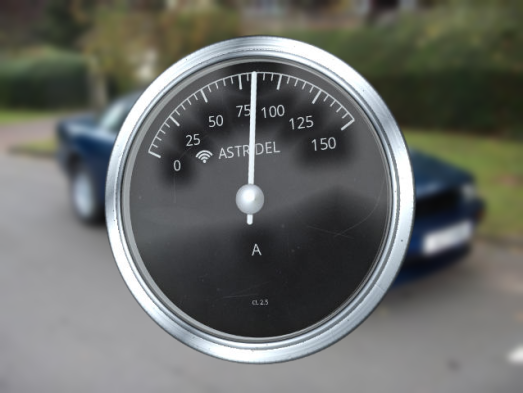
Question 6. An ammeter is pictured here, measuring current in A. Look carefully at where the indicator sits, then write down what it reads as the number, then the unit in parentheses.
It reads 85 (A)
